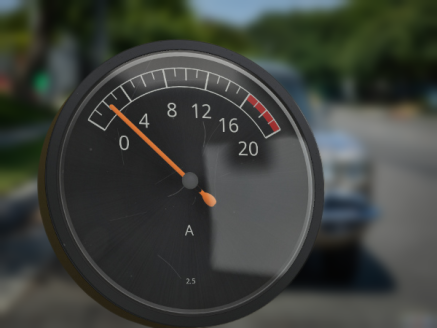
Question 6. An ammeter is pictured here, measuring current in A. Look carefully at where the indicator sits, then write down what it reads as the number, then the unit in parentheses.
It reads 2 (A)
